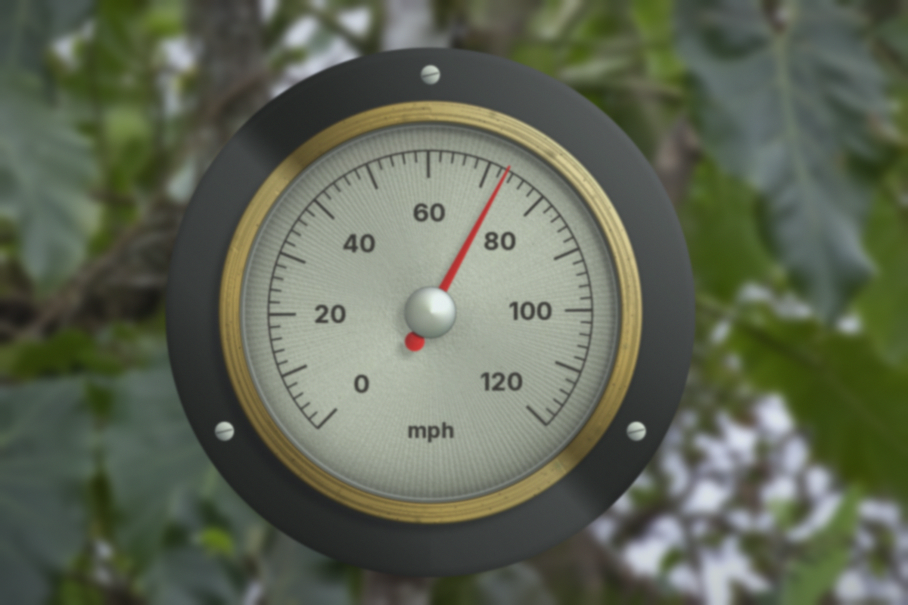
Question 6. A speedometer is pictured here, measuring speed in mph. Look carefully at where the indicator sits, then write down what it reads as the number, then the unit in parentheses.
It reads 73 (mph)
